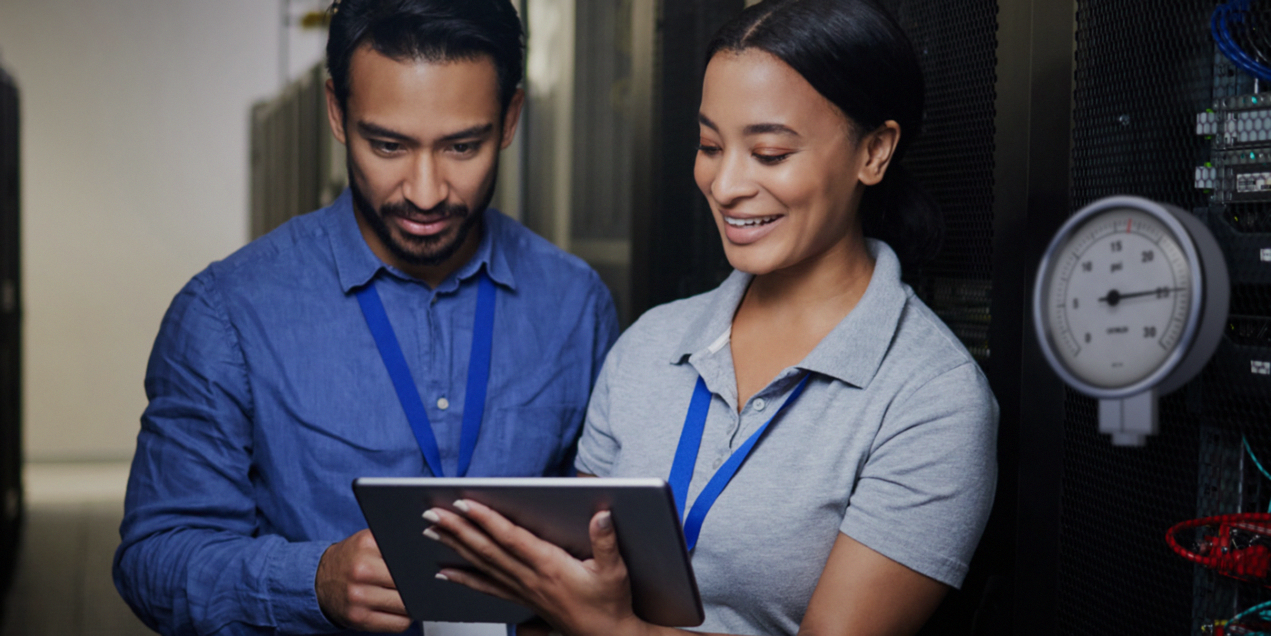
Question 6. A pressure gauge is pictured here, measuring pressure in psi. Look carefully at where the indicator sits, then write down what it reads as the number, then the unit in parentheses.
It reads 25 (psi)
